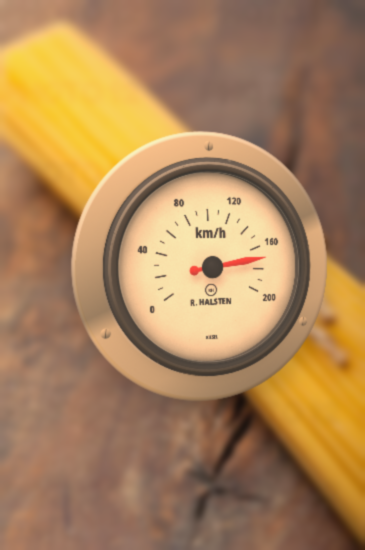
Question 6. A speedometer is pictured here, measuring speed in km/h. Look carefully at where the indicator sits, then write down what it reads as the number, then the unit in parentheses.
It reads 170 (km/h)
